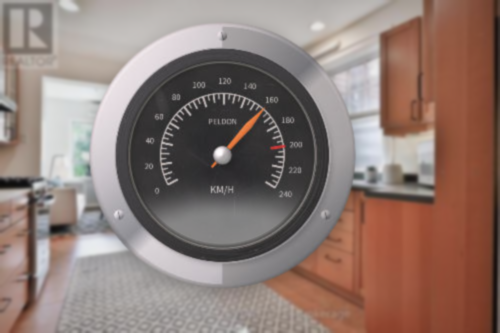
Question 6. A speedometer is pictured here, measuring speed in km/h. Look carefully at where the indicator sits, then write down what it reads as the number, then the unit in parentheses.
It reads 160 (km/h)
